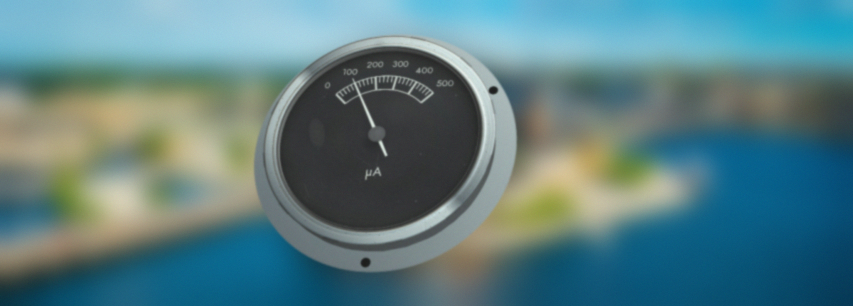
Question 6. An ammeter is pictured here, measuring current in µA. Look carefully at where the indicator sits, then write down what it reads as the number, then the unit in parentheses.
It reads 100 (µA)
